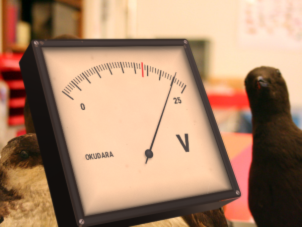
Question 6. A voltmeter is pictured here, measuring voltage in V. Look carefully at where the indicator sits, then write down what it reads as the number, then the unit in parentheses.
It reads 22.5 (V)
